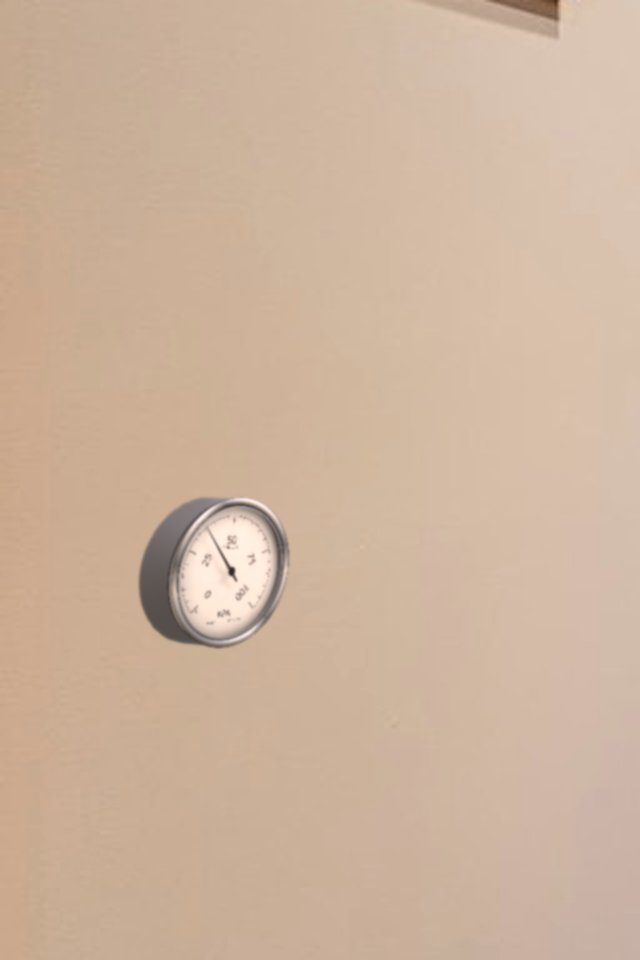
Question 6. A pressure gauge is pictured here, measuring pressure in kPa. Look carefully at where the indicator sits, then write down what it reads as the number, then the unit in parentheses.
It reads 35 (kPa)
